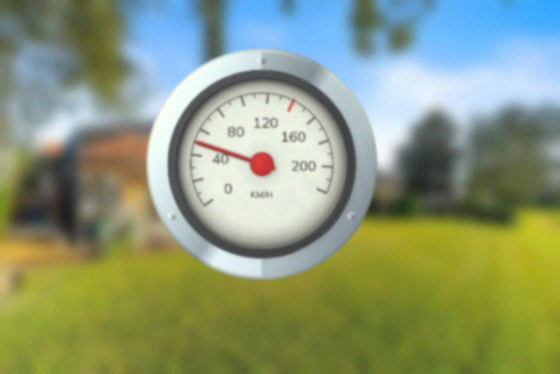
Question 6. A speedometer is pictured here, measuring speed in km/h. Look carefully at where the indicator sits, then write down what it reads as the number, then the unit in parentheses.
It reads 50 (km/h)
